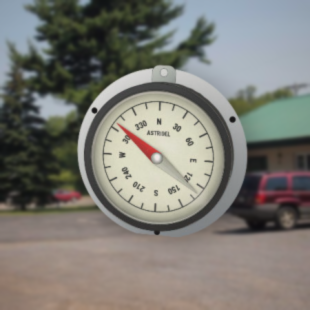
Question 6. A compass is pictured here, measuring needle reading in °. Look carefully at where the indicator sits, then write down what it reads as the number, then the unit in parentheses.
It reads 307.5 (°)
